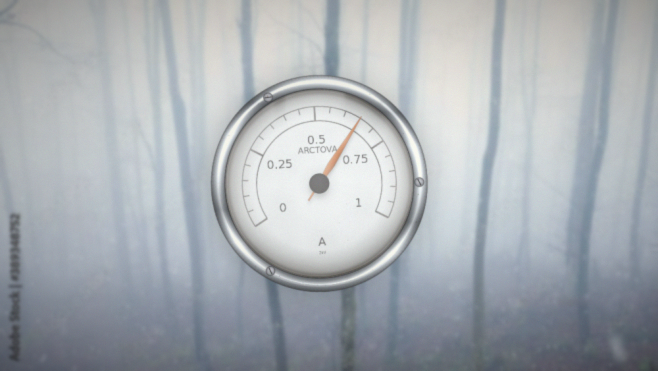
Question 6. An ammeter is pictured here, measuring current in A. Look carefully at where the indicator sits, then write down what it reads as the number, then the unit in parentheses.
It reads 0.65 (A)
